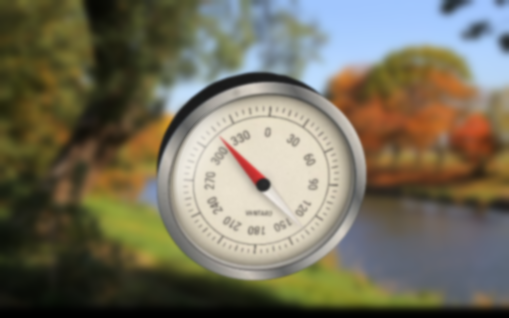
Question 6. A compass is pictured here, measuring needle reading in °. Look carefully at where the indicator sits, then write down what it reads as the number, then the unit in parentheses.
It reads 315 (°)
